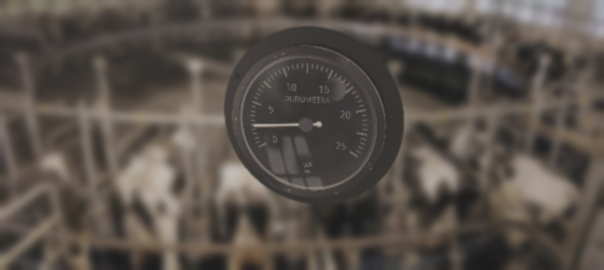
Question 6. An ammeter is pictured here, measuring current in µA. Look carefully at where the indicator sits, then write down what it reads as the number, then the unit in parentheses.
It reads 2.5 (µA)
